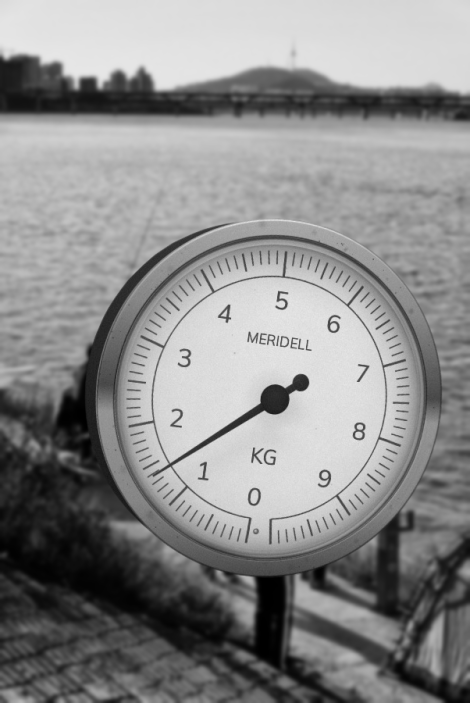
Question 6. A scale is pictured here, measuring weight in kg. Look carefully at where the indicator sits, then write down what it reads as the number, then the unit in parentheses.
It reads 1.4 (kg)
